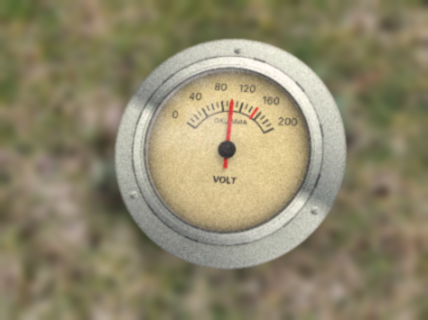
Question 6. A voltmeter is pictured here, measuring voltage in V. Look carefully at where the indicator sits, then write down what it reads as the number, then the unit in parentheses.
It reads 100 (V)
